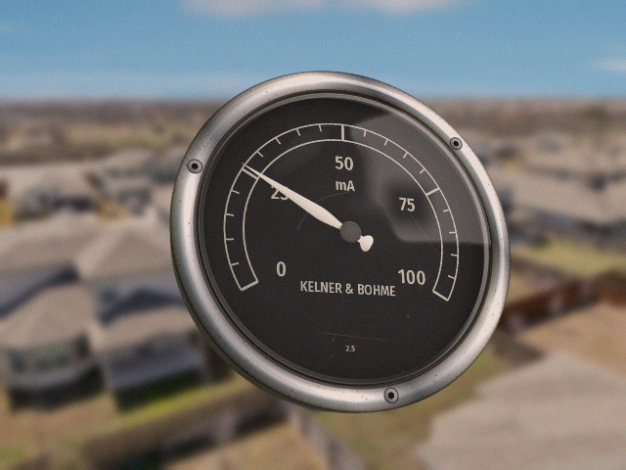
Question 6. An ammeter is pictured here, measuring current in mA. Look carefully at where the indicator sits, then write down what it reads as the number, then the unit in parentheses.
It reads 25 (mA)
